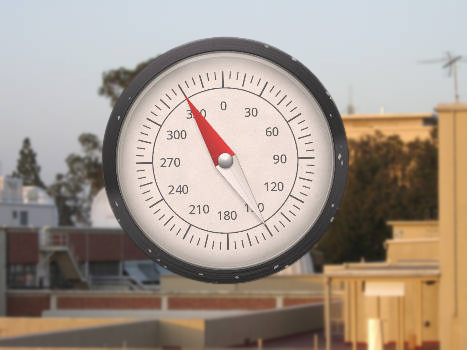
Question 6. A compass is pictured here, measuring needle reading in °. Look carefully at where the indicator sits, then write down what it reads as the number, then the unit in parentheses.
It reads 330 (°)
